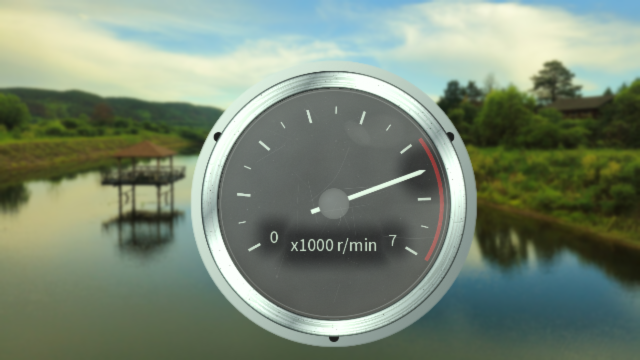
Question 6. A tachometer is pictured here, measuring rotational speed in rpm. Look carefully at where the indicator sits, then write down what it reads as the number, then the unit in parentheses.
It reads 5500 (rpm)
